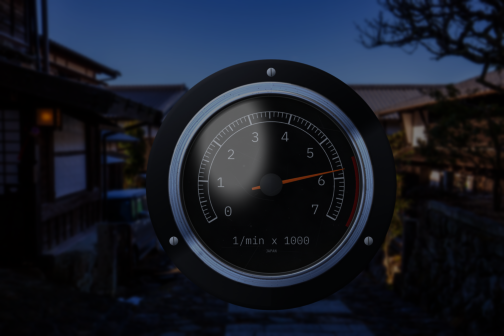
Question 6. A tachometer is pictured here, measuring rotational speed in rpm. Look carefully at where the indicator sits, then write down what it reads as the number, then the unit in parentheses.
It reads 5800 (rpm)
